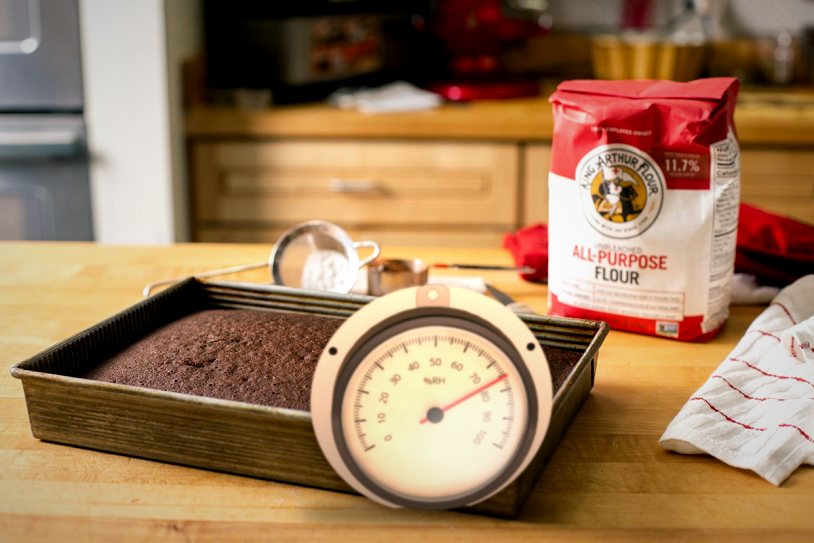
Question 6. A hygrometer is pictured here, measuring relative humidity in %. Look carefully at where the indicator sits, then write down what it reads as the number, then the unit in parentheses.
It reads 75 (%)
